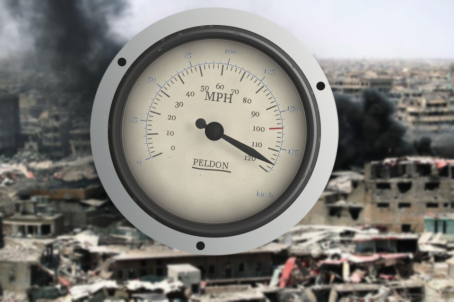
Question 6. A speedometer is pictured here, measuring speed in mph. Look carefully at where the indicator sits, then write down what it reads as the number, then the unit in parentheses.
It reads 116 (mph)
